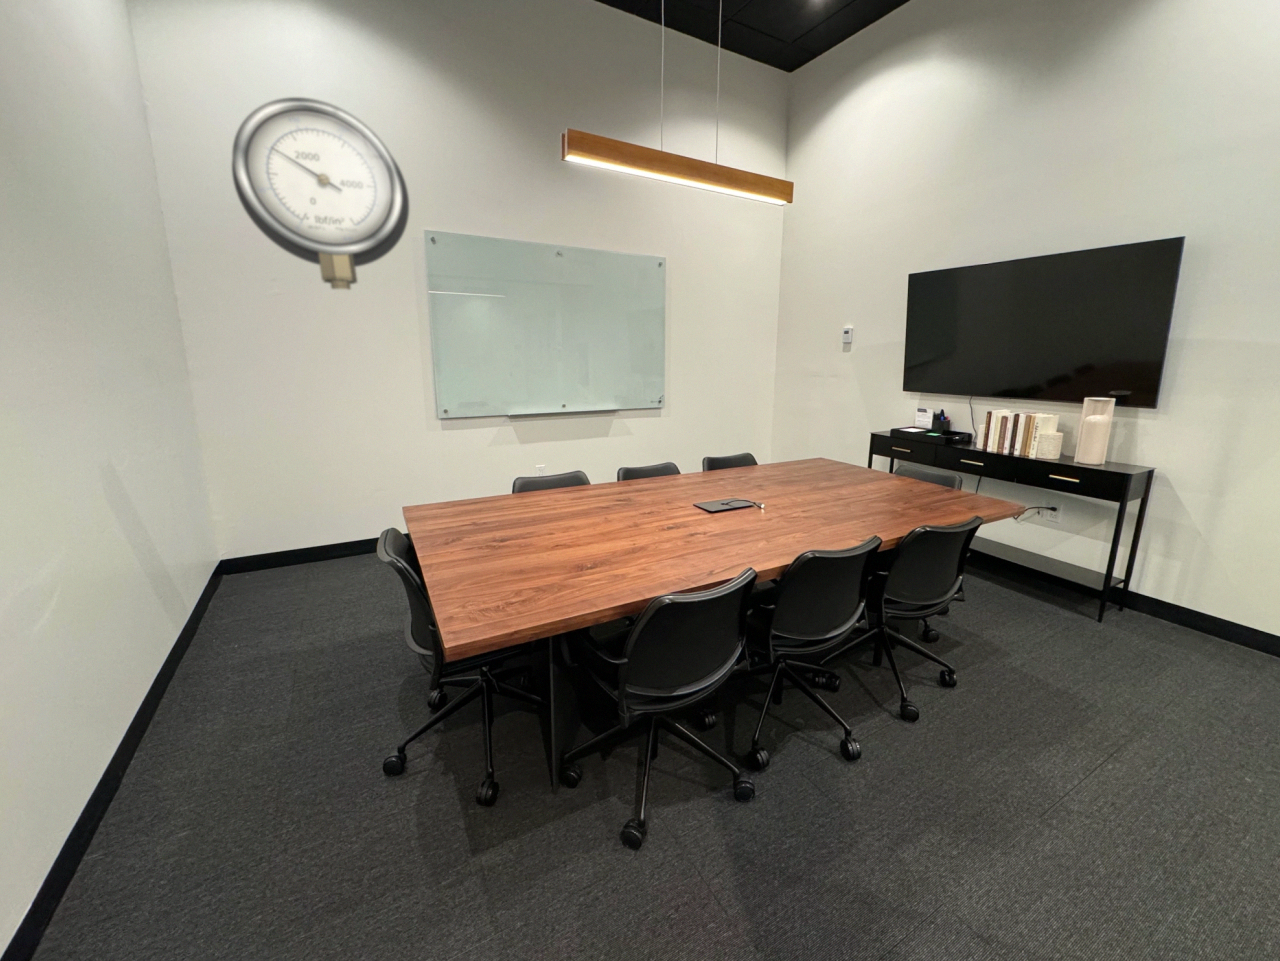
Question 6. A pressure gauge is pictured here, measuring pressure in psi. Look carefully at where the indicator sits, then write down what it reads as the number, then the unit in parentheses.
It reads 1500 (psi)
